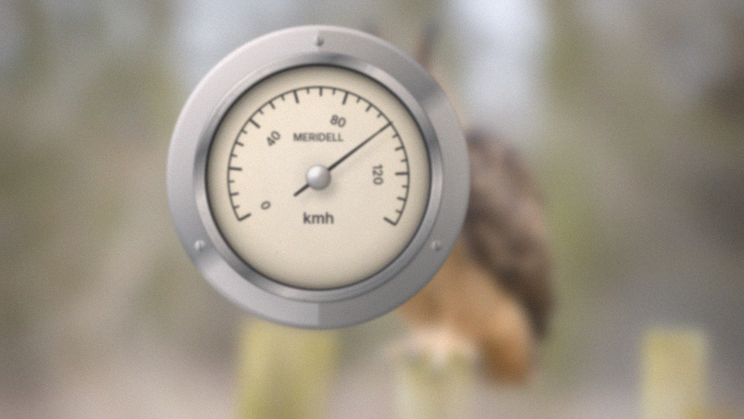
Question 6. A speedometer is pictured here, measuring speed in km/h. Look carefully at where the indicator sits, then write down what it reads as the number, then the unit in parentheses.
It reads 100 (km/h)
